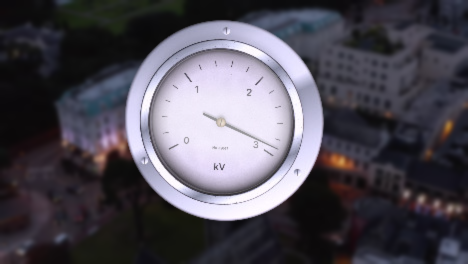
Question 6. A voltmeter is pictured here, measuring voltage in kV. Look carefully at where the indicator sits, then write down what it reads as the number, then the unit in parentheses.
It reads 2.9 (kV)
